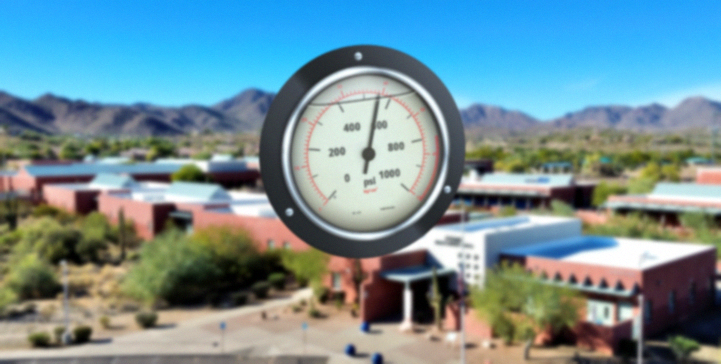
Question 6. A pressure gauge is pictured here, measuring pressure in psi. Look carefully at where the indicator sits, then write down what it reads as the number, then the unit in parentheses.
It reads 550 (psi)
